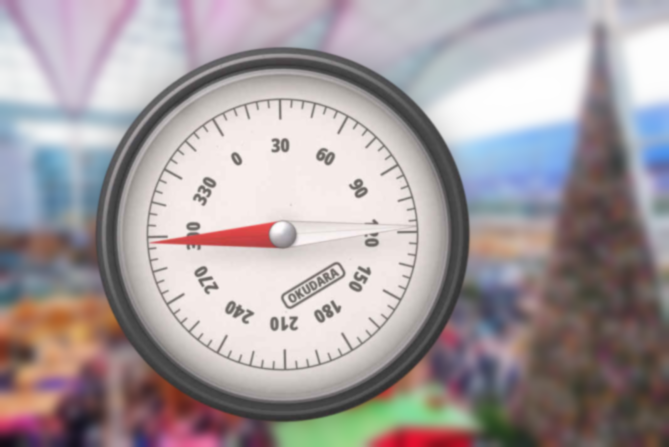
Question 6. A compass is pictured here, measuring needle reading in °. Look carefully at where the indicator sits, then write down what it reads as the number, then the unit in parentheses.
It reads 297.5 (°)
